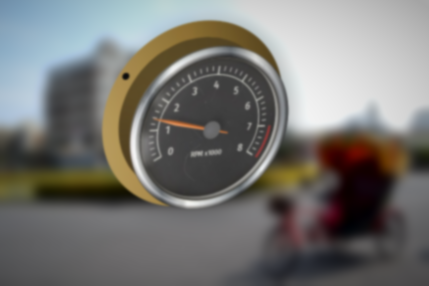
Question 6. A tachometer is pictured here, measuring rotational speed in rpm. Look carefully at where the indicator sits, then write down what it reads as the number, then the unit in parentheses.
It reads 1400 (rpm)
